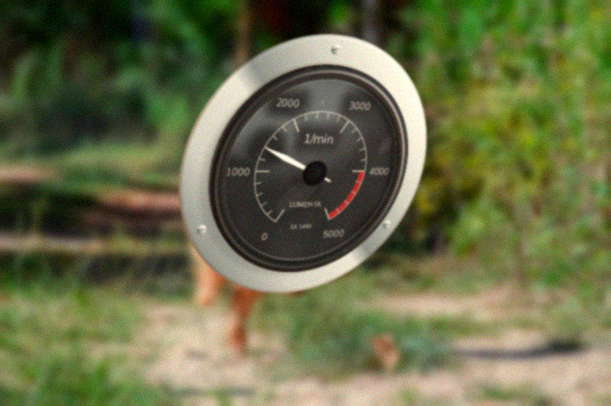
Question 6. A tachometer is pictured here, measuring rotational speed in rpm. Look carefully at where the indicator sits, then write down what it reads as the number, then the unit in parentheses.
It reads 1400 (rpm)
